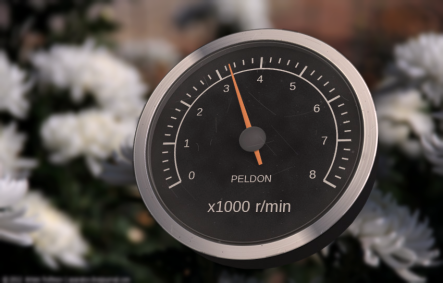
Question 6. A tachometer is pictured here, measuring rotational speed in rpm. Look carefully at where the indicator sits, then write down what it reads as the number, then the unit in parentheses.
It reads 3300 (rpm)
